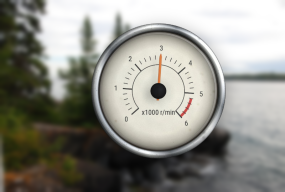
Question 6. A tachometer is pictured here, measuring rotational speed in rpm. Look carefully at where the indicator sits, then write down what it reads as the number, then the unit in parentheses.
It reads 3000 (rpm)
